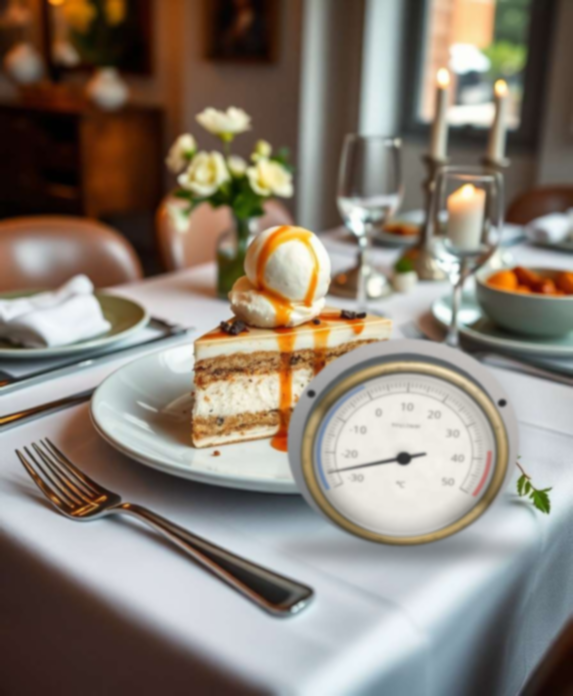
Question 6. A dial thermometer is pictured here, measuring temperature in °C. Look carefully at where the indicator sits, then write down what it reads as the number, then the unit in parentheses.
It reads -25 (°C)
